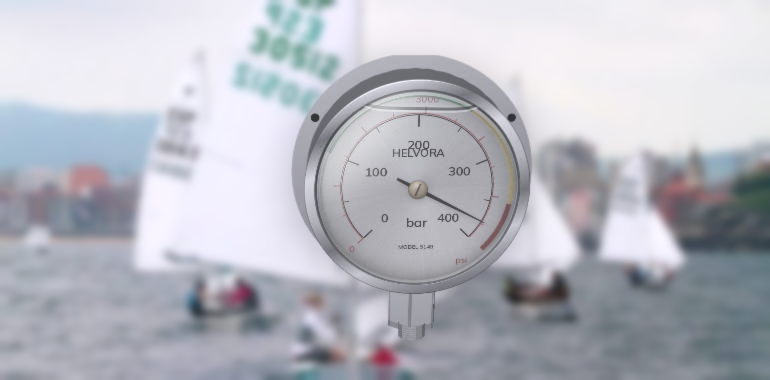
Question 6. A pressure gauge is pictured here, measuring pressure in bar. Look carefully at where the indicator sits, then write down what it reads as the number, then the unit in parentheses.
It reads 375 (bar)
